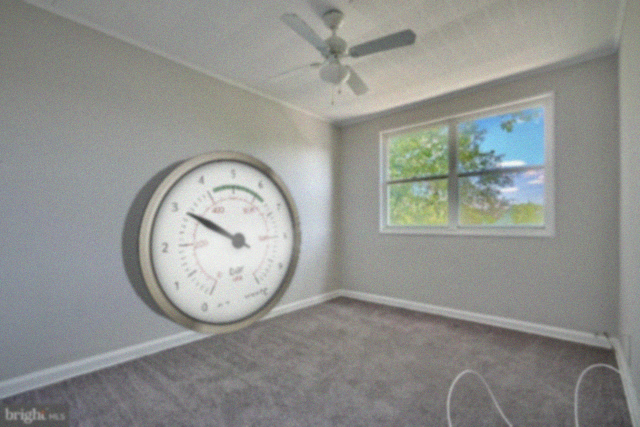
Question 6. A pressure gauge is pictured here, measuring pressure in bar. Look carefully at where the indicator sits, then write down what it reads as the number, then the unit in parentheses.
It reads 3 (bar)
